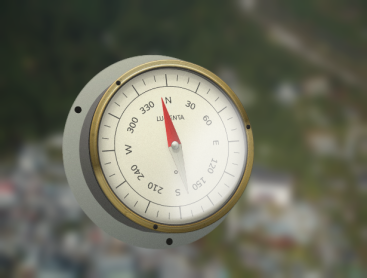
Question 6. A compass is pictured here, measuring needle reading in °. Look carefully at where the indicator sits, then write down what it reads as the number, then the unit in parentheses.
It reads 350 (°)
